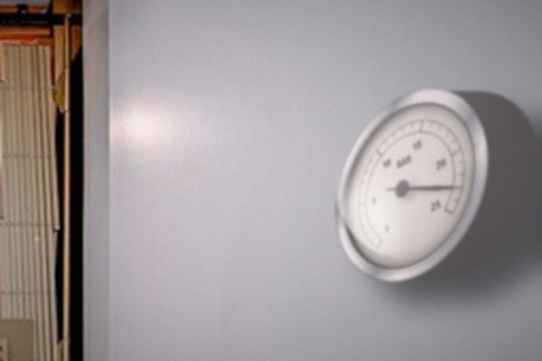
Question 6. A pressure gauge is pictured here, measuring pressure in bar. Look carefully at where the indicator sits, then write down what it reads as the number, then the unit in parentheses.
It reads 23 (bar)
